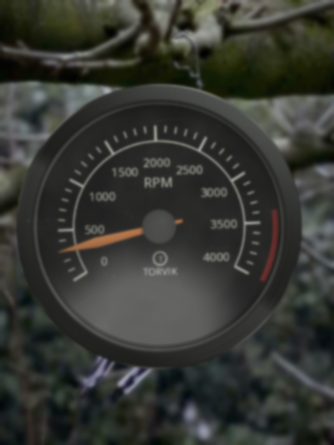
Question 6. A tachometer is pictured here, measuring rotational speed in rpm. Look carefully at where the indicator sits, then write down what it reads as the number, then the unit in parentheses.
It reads 300 (rpm)
